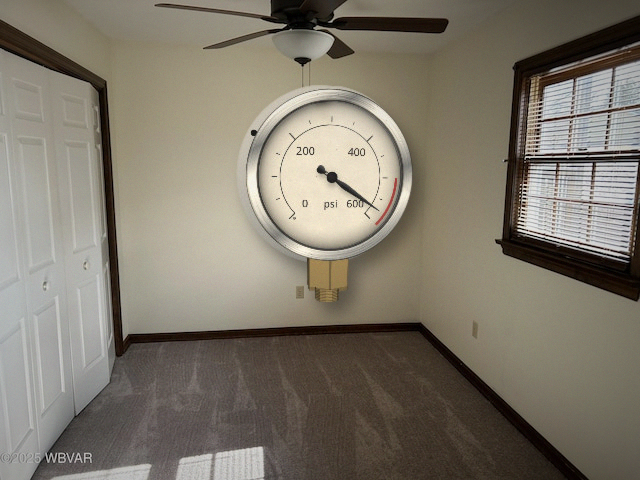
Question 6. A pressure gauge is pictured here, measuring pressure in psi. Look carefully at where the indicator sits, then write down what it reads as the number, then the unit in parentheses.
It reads 575 (psi)
